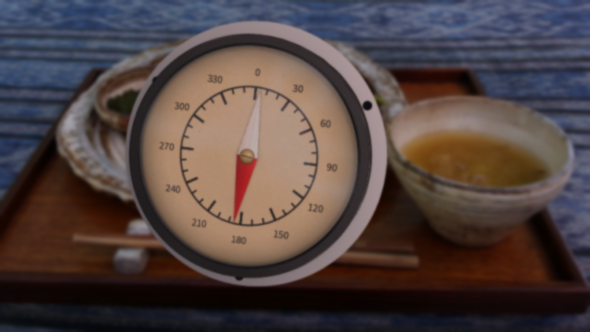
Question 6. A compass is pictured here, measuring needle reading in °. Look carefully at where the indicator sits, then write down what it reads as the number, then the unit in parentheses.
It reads 185 (°)
